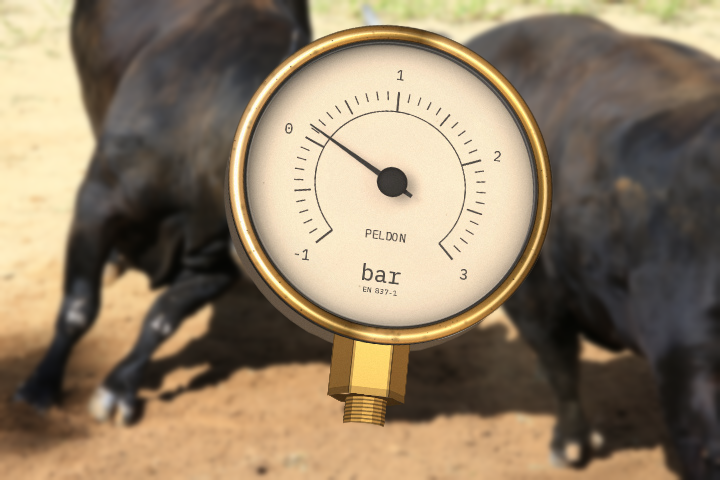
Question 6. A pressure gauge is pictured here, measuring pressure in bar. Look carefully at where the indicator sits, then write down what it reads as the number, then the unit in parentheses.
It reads 0.1 (bar)
